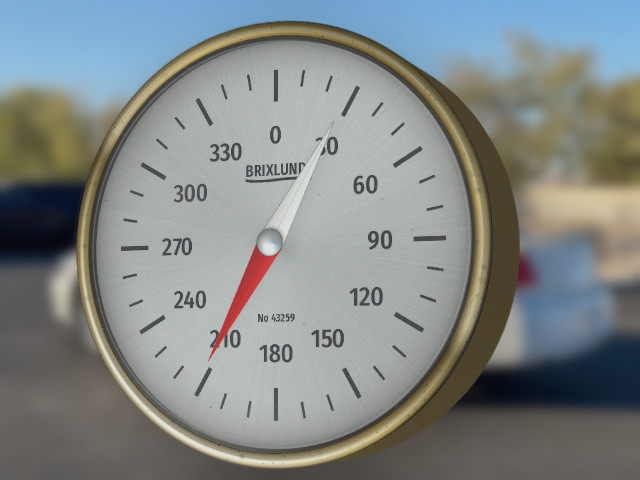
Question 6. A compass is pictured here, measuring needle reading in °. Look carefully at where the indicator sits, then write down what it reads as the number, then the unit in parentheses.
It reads 210 (°)
